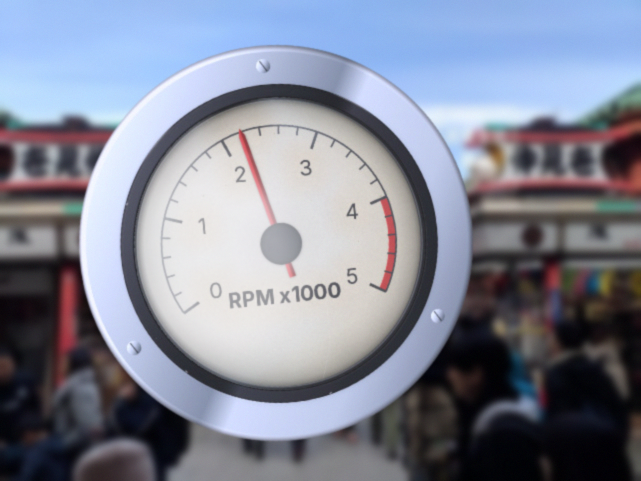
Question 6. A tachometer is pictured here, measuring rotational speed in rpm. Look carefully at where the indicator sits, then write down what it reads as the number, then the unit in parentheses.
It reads 2200 (rpm)
